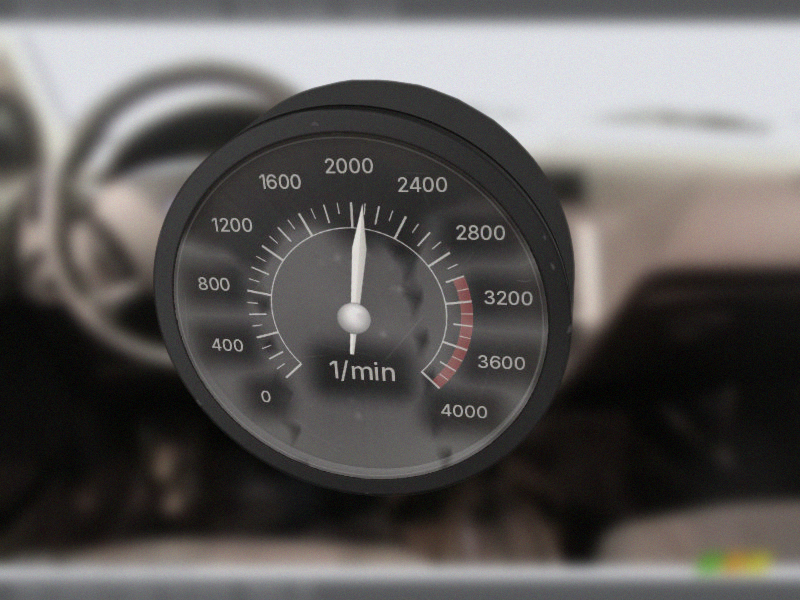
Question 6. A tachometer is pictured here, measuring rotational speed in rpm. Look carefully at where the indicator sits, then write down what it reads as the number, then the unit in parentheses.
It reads 2100 (rpm)
